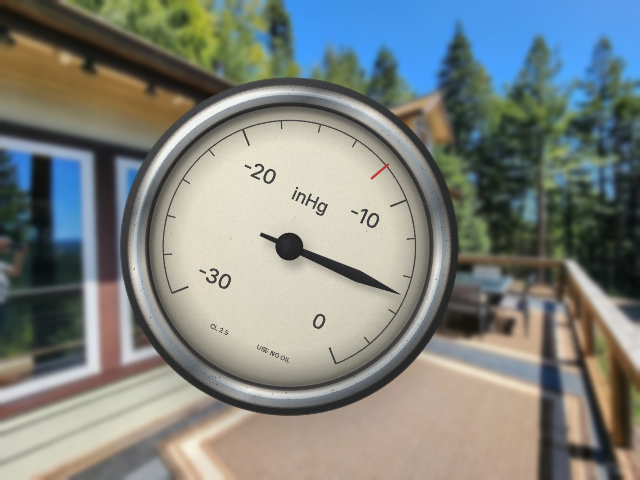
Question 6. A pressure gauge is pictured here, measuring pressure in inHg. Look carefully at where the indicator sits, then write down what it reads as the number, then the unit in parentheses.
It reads -5 (inHg)
